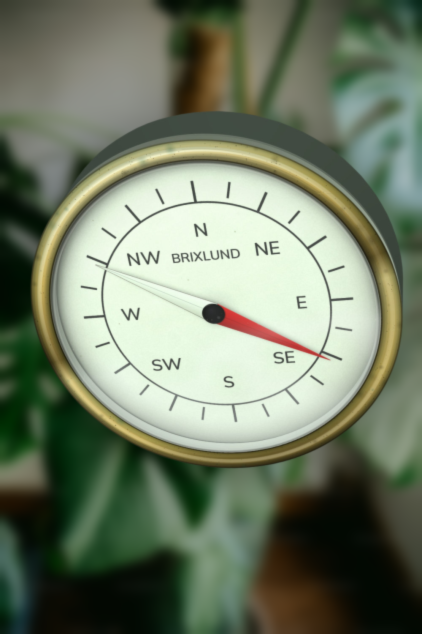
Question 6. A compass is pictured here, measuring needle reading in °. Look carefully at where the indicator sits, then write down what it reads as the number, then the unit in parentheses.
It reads 120 (°)
